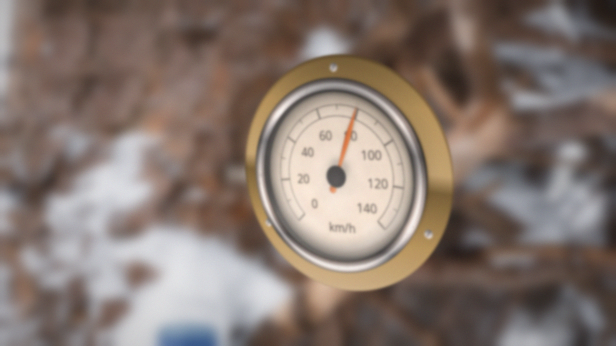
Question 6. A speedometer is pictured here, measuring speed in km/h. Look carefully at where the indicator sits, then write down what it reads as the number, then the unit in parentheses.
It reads 80 (km/h)
